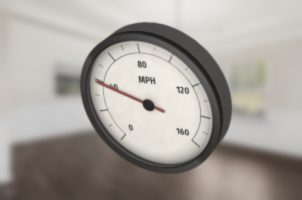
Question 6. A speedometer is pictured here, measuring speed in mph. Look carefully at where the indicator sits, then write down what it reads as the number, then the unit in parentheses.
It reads 40 (mph)
